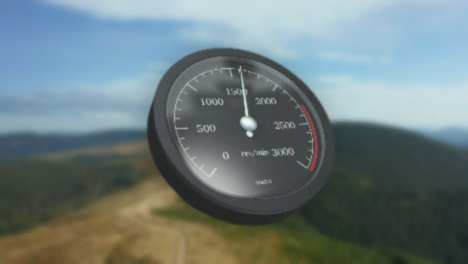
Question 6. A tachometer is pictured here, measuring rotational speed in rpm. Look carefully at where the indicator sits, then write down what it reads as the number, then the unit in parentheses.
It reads 1600 (rpm)
